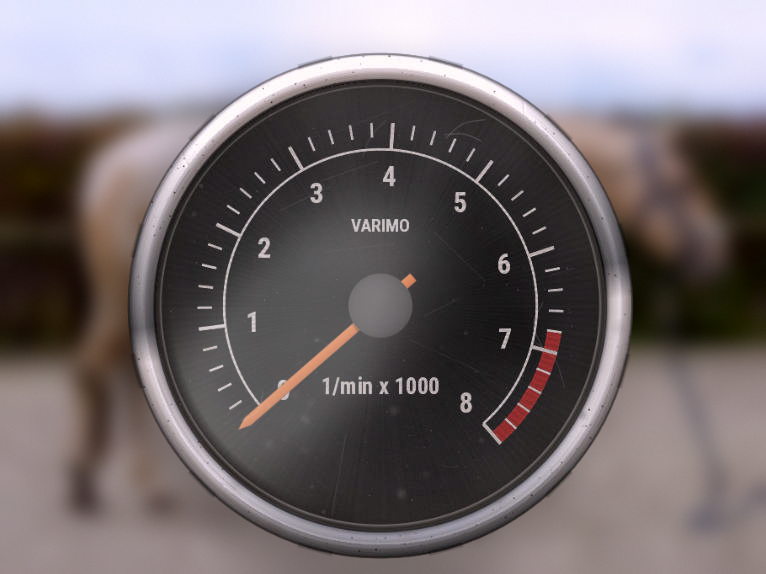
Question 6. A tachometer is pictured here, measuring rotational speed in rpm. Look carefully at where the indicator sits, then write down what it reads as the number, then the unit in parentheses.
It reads 0 (rpm)
